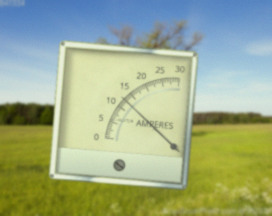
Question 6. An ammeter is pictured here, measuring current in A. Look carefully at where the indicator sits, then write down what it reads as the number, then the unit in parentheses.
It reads 12.5 (A)
